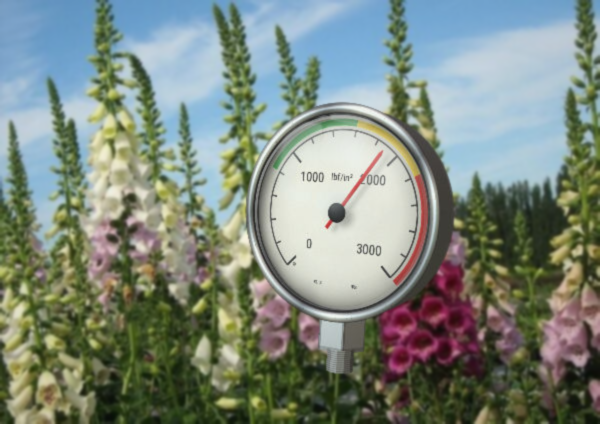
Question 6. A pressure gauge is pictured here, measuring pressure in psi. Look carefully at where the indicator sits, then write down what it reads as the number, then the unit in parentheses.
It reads 1900 (psi)
